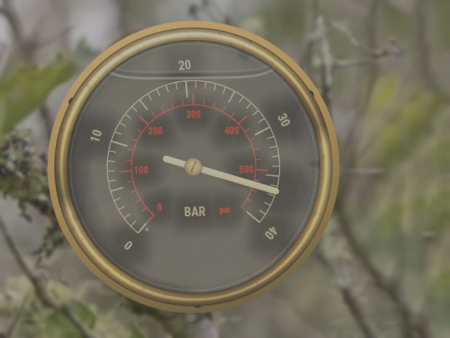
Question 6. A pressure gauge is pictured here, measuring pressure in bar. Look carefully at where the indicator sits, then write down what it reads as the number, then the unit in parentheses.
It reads 36.5 (bar)
